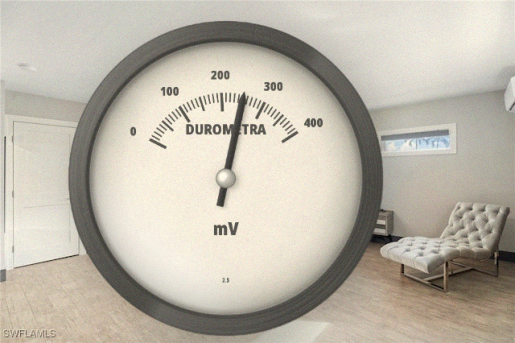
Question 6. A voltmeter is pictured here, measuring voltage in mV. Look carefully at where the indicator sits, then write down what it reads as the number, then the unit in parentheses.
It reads 250 (mV)
